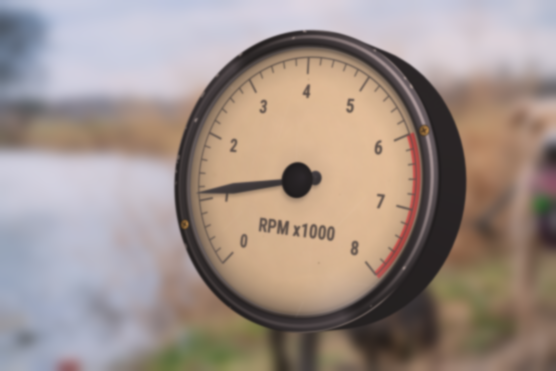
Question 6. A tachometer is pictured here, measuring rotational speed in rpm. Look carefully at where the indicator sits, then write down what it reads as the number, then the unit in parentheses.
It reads 1100 (rpm)
